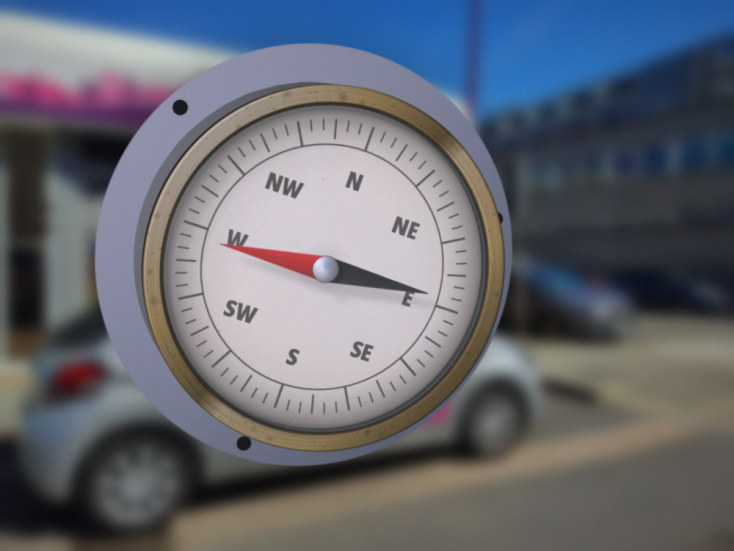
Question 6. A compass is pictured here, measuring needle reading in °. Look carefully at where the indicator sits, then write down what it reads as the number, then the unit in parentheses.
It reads 265 (°)
